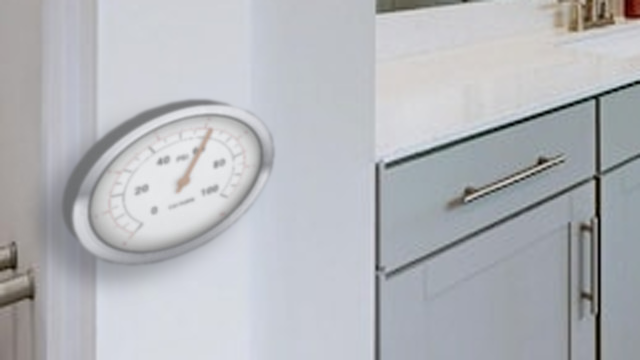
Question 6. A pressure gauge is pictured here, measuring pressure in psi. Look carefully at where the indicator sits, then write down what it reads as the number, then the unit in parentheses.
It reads 60 (psi)
